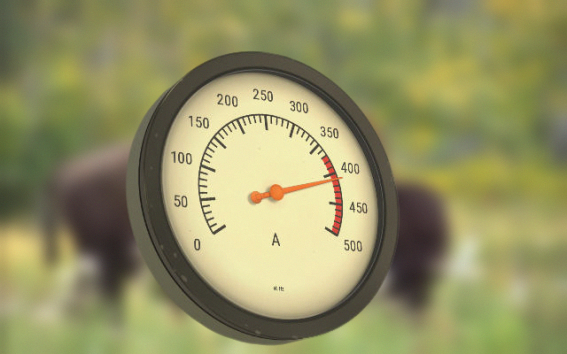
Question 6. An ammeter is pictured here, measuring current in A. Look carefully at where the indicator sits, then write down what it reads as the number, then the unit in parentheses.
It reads 410 (A)
